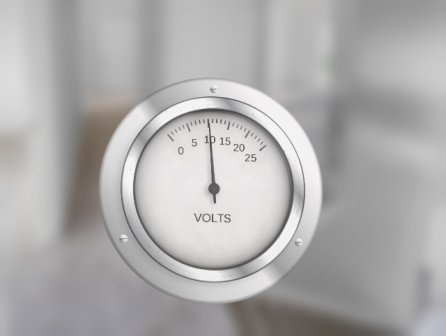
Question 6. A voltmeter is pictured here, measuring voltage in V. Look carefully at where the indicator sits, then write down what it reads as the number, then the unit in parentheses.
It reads 10 (V)
